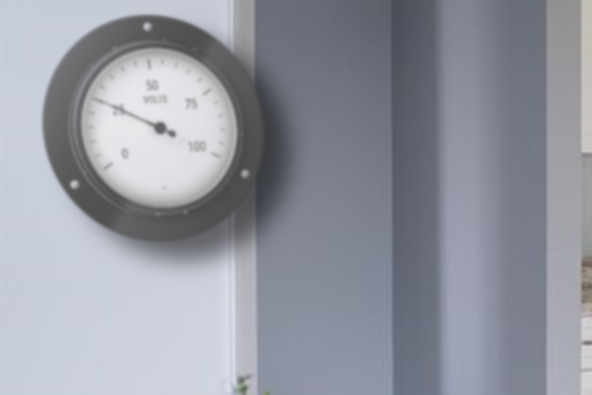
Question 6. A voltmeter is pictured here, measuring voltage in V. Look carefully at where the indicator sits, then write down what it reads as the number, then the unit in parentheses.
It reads 25 (V)
